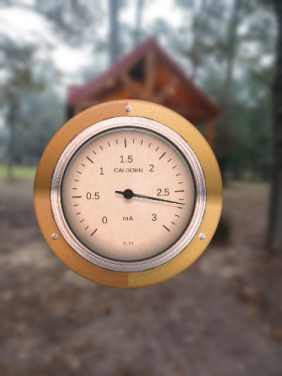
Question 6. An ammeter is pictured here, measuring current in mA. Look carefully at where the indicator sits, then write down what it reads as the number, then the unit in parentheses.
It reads 2.65 (mA)
